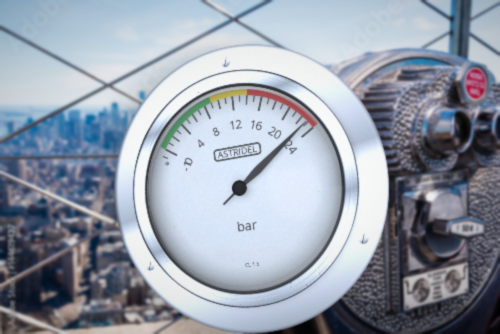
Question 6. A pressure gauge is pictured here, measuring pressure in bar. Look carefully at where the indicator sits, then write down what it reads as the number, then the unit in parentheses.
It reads 23 (bar)
